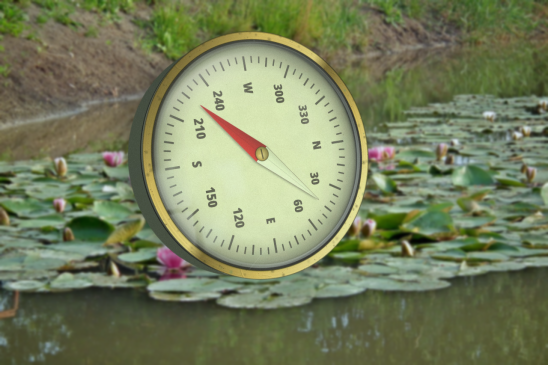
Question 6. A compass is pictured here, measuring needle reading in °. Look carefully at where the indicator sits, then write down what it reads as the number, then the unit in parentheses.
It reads 225 (°)
